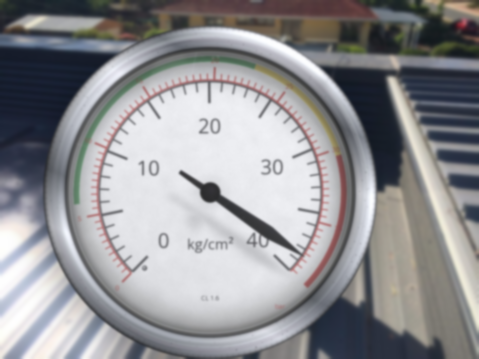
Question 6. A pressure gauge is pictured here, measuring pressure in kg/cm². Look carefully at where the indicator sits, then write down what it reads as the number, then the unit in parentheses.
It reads 38.5 (kg/cm²)
